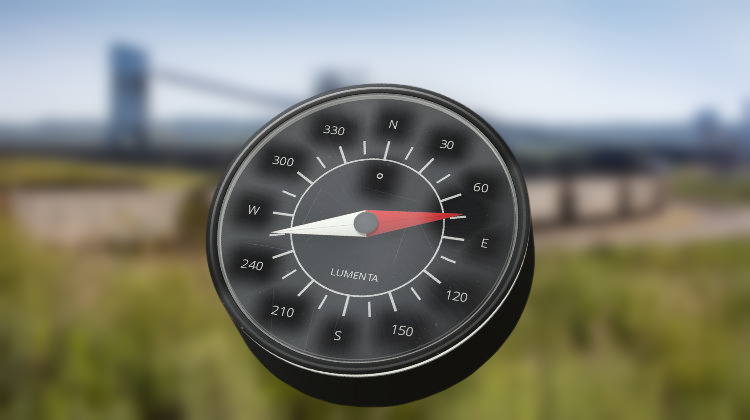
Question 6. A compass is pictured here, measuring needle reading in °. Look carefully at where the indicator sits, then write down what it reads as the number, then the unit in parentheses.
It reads 75 (°)
